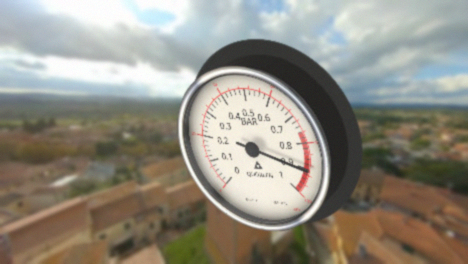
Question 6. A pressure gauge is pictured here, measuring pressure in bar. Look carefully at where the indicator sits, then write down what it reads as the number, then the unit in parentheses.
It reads 0.9 (bar)
